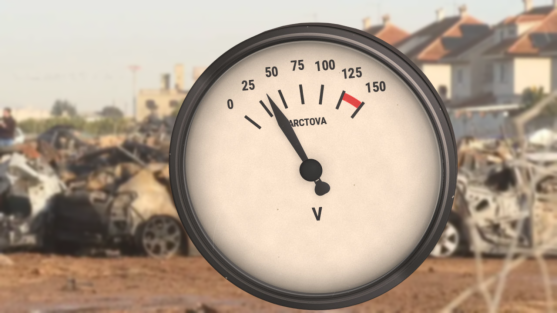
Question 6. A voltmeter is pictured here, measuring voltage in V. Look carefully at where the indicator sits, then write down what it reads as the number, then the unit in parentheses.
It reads 37.5 (V)
